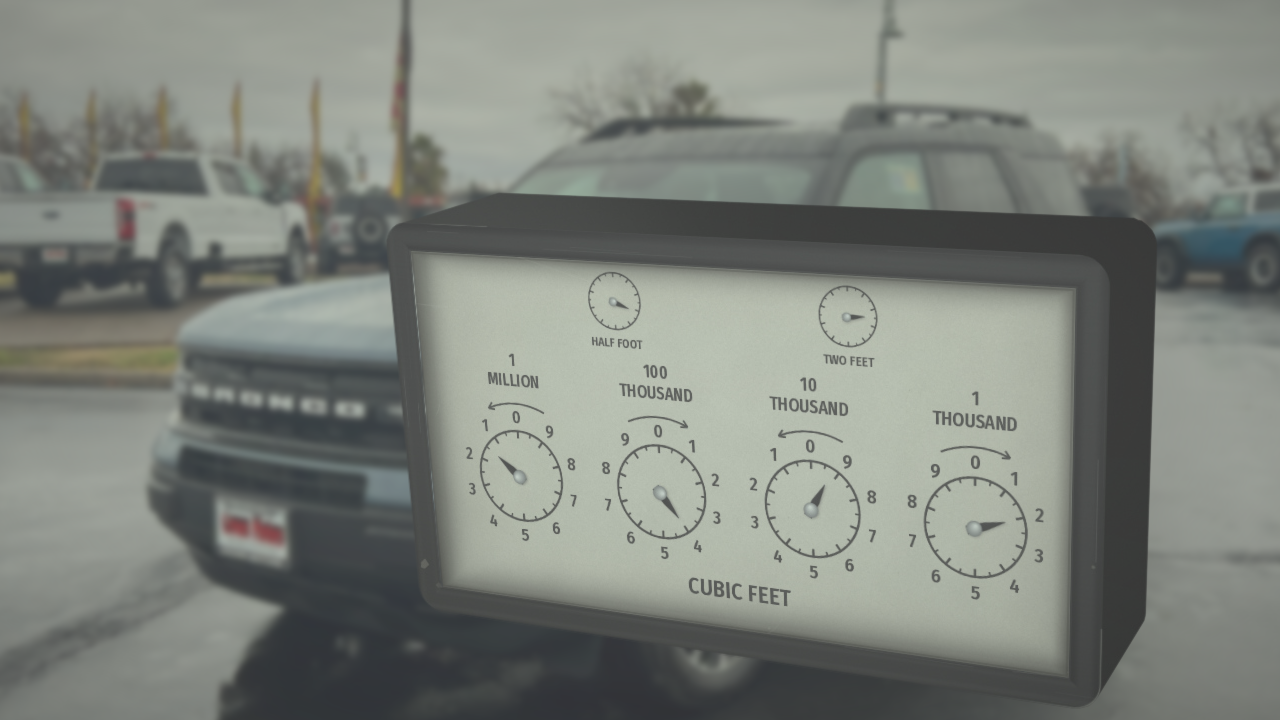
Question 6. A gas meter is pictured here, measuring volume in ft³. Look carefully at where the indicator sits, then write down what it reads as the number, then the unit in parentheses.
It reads 139200 (ft³)
